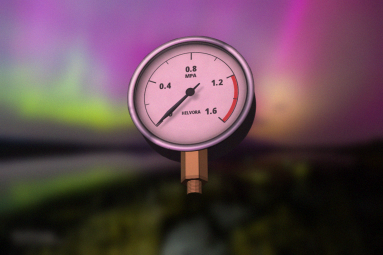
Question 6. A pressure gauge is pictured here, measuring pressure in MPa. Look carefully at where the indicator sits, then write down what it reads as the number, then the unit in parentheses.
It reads 0 (MPa)
